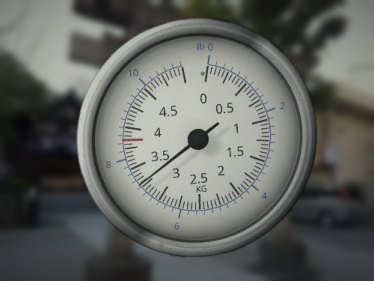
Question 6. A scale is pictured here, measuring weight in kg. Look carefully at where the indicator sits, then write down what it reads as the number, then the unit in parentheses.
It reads 3.3 (kg)
